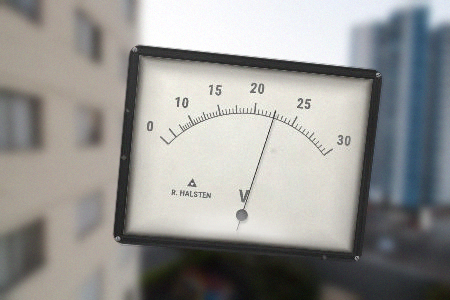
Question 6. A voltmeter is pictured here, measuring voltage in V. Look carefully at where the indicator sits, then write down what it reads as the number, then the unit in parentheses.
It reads 22.5 (V)
